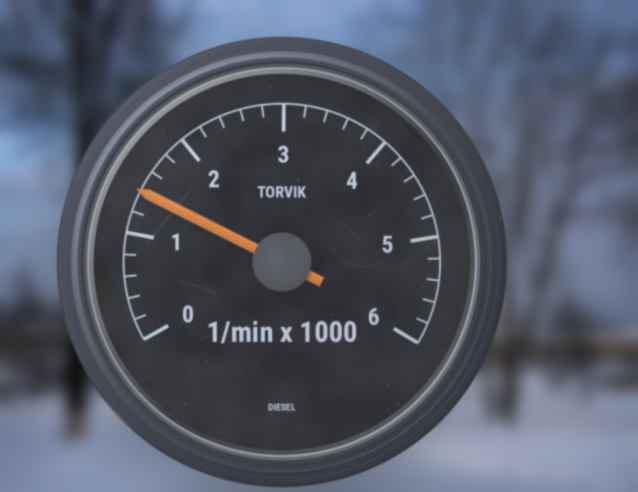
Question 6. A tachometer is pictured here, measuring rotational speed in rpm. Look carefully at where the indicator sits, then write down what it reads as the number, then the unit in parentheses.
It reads 1400 (rpm)
